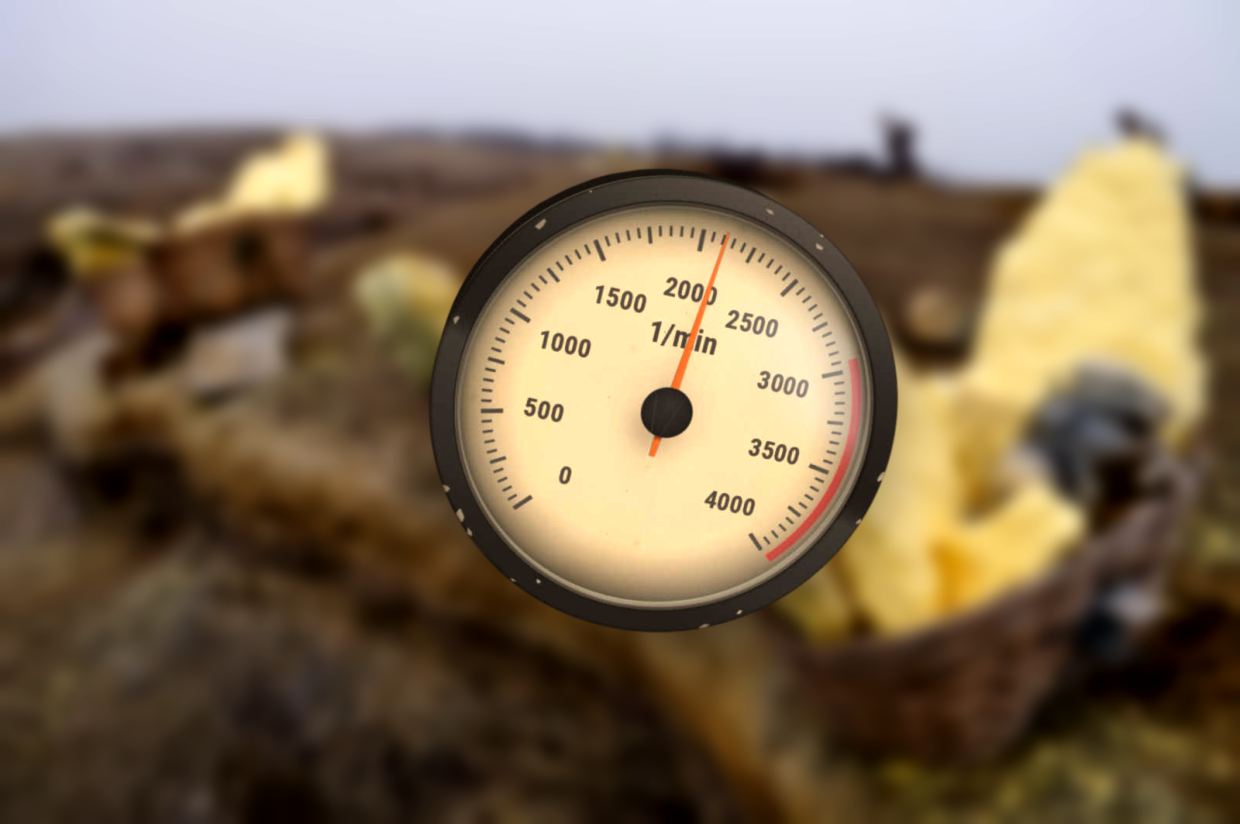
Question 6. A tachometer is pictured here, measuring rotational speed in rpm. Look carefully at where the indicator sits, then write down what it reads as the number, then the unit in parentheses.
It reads 2100 (rpm)
